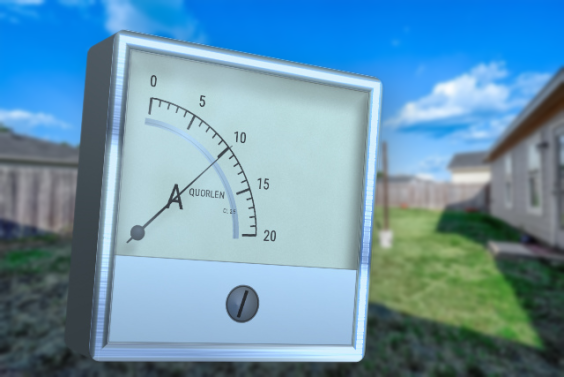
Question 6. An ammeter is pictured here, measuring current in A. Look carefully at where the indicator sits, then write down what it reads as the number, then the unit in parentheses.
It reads 10 (A)
